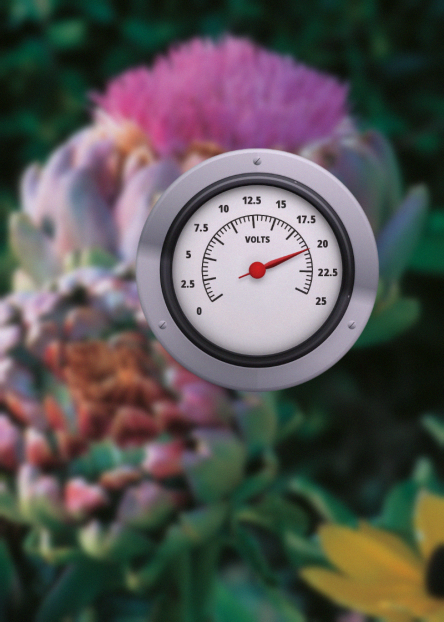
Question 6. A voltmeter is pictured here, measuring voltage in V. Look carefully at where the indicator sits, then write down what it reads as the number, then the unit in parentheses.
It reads 20 (V)
